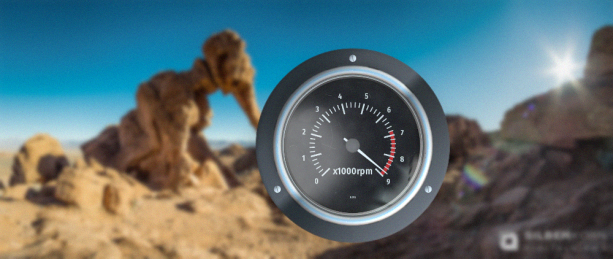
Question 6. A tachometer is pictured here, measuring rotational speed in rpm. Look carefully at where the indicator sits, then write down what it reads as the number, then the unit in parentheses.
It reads 8800 (rpm)
